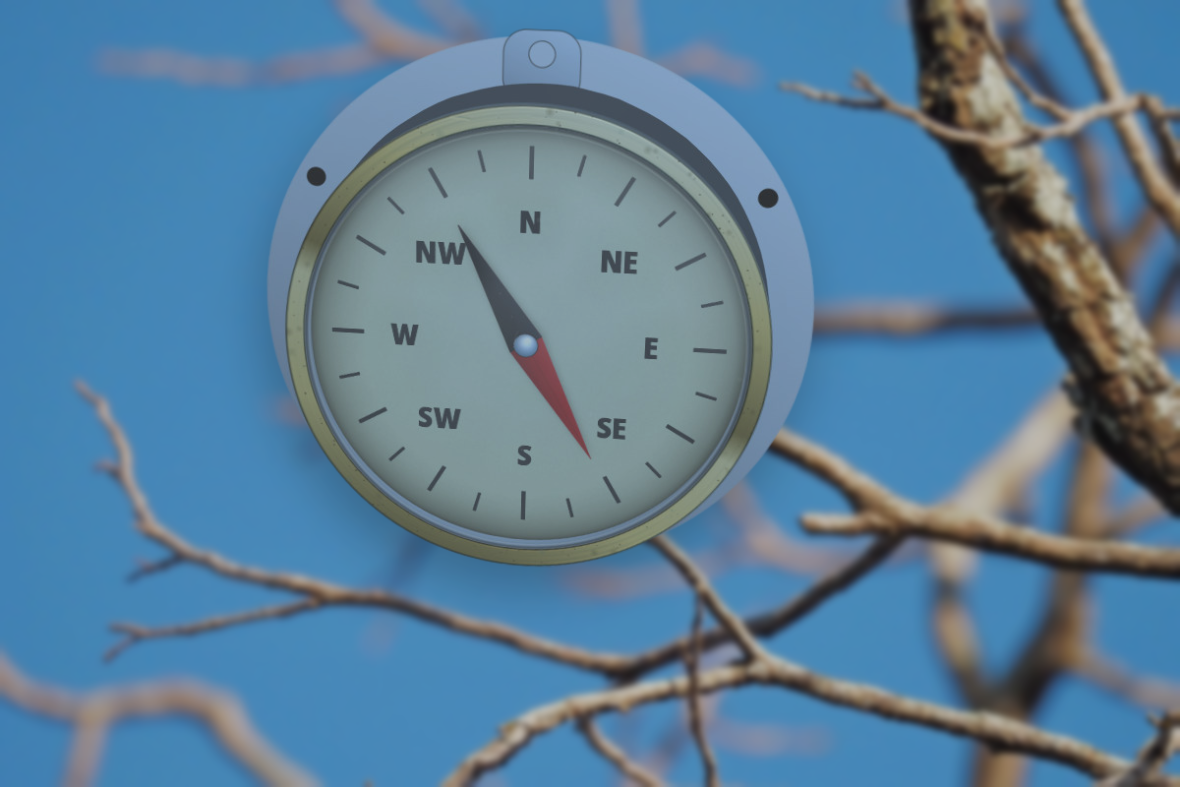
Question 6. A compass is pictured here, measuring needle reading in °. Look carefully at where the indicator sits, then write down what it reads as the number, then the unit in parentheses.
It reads 150 (°)
